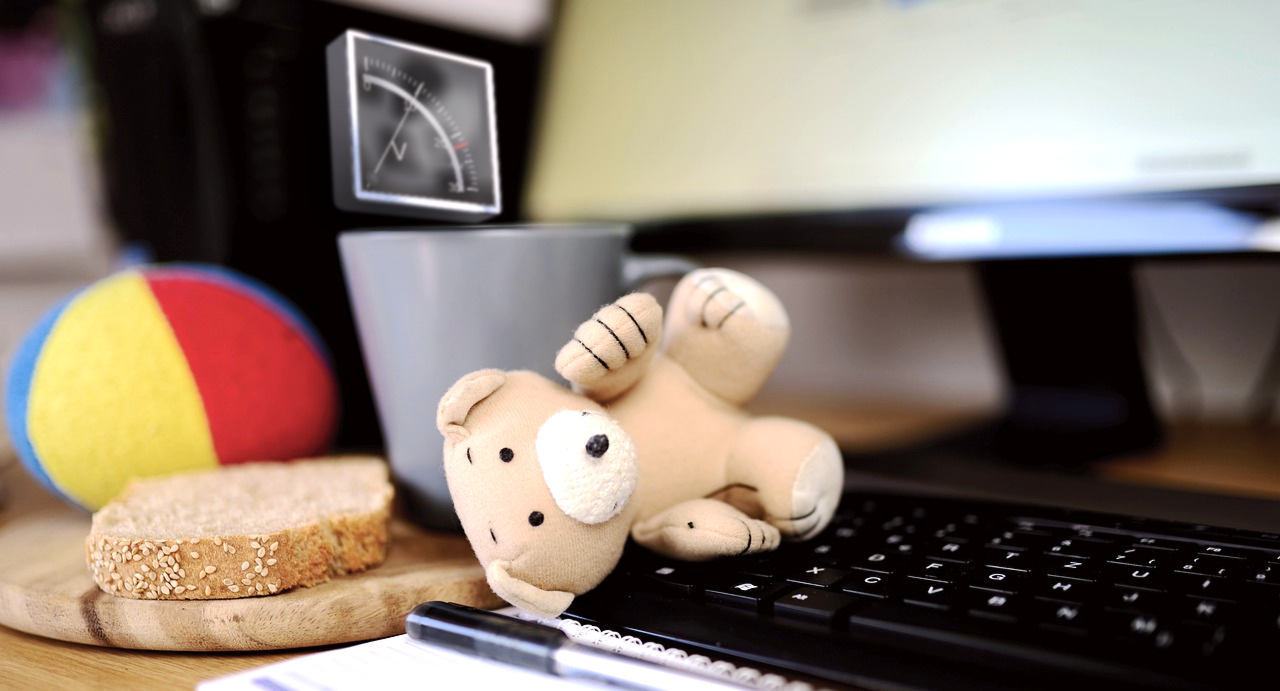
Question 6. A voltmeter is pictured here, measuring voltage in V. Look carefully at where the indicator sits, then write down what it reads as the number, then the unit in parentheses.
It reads 10 (V)
